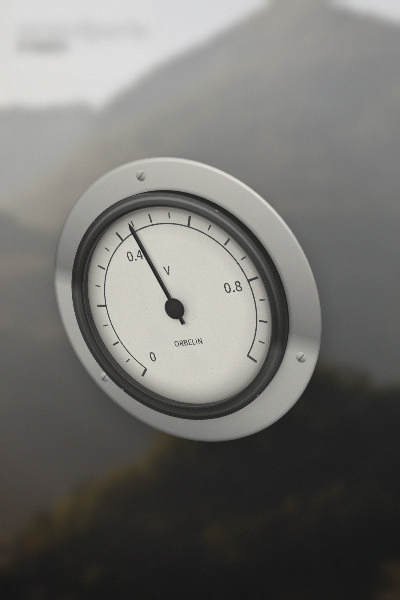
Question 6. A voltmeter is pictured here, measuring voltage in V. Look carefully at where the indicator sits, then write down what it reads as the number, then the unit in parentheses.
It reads 0.45 (V)
